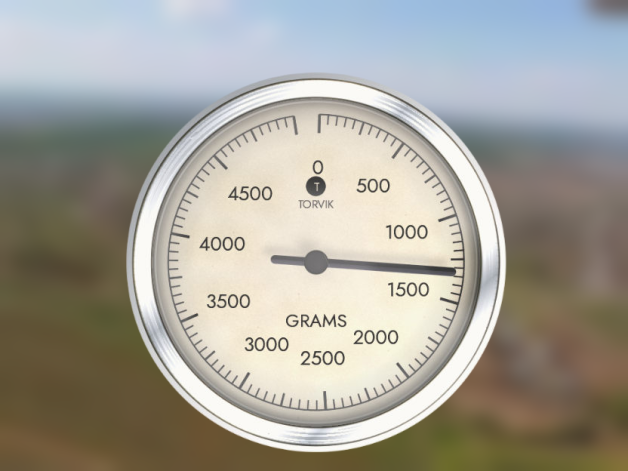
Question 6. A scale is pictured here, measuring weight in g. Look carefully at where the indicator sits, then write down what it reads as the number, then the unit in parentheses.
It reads 1325 (g)
